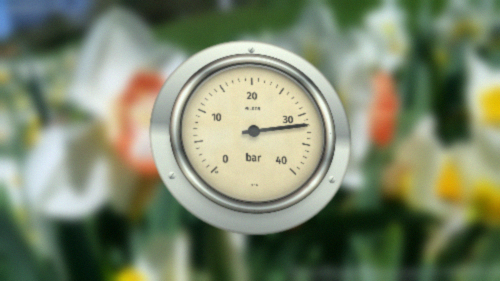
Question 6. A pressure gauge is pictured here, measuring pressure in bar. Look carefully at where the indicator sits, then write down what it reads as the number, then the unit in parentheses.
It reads 32 (bar)
